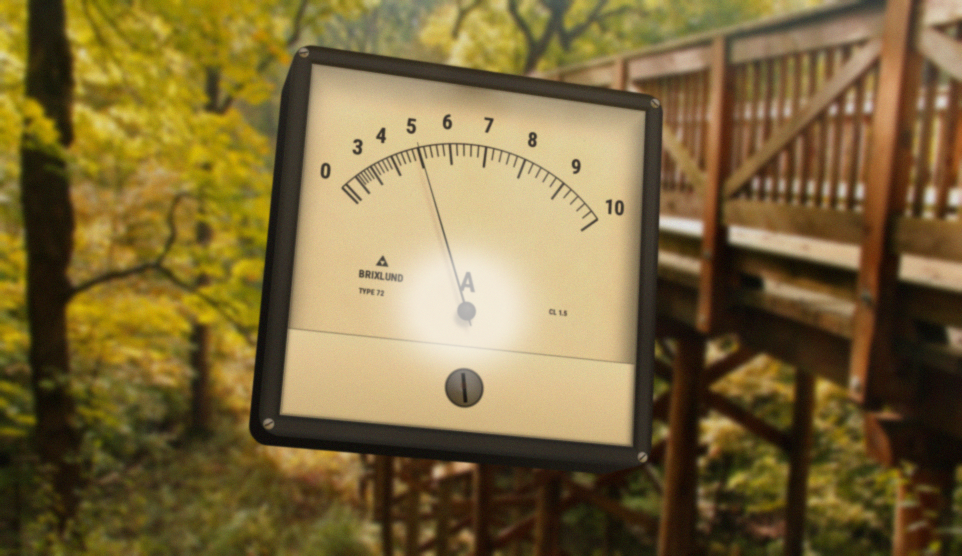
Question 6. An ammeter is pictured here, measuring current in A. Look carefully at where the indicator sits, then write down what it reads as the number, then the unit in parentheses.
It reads 5 (A)
